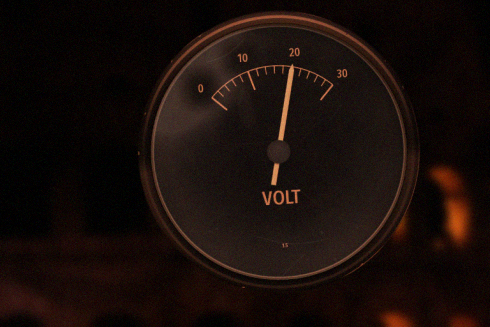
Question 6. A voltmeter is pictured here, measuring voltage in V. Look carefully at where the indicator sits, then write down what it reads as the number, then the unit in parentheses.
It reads 20 (V)
